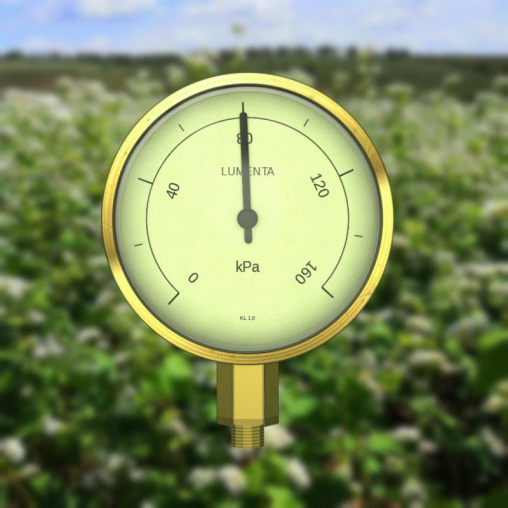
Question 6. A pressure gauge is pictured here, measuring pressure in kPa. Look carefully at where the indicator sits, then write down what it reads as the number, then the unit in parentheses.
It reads 80 (kPa)
